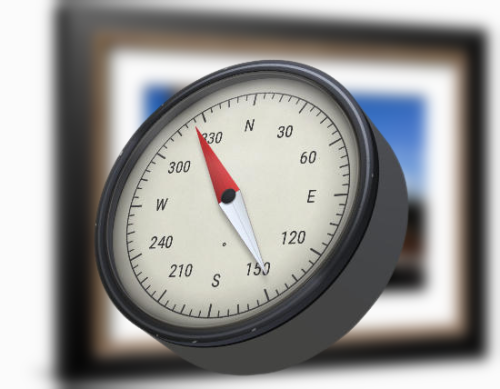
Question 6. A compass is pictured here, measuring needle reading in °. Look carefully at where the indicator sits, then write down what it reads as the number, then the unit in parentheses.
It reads 325 (°)
